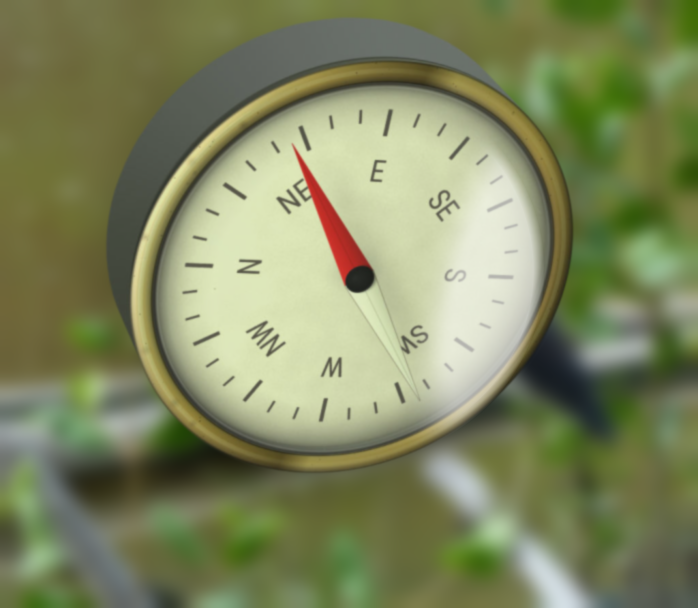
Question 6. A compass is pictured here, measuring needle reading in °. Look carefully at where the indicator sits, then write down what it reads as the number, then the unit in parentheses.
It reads 55 (°)
